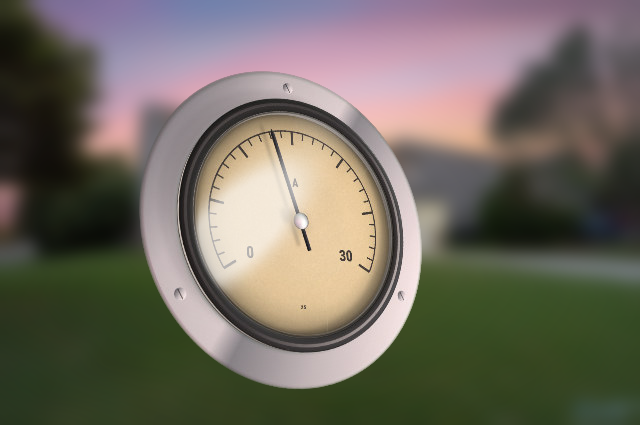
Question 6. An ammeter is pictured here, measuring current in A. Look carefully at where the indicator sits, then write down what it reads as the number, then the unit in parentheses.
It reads 13 (A)
